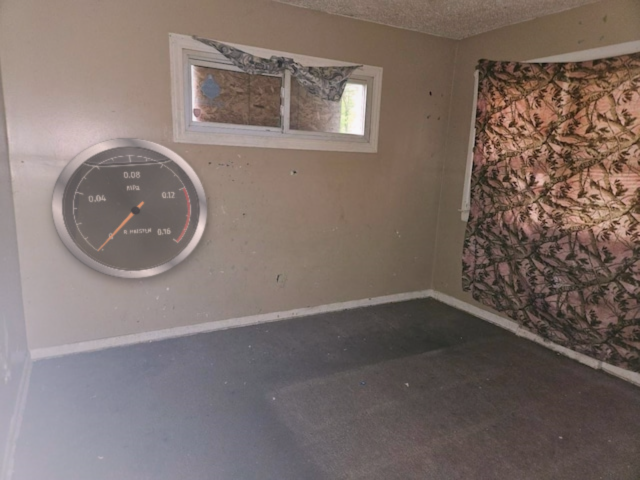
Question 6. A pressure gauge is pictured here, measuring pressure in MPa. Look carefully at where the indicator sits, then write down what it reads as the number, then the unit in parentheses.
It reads 0 (MPa)
